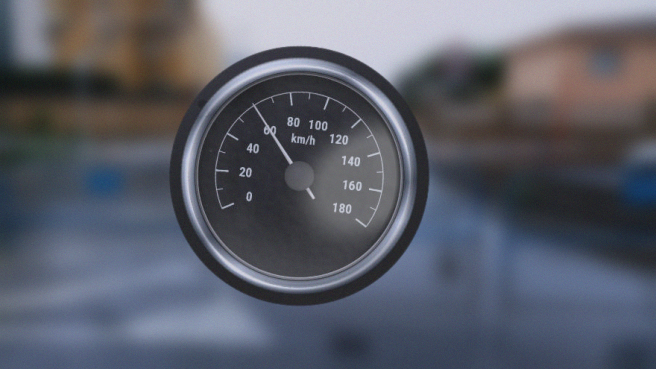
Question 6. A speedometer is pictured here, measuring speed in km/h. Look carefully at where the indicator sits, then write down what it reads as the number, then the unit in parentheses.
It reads 60 (km/h)
